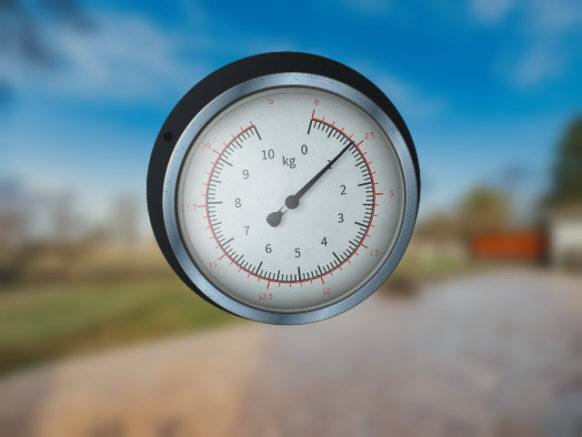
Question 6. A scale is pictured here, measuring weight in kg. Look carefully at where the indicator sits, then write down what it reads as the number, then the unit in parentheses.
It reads 1 (kg)
